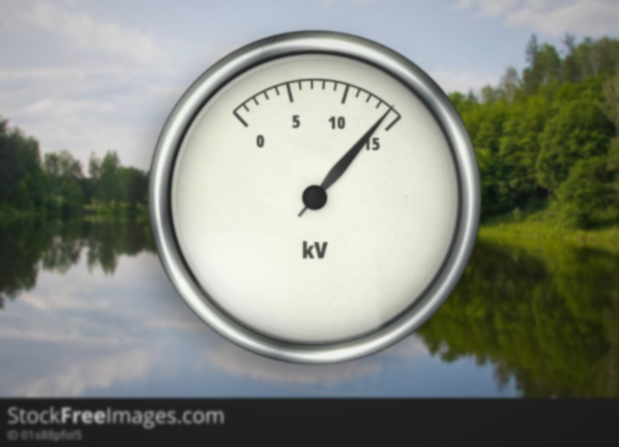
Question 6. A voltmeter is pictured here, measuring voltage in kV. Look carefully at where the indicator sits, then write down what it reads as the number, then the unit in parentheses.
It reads 14 (kV)
